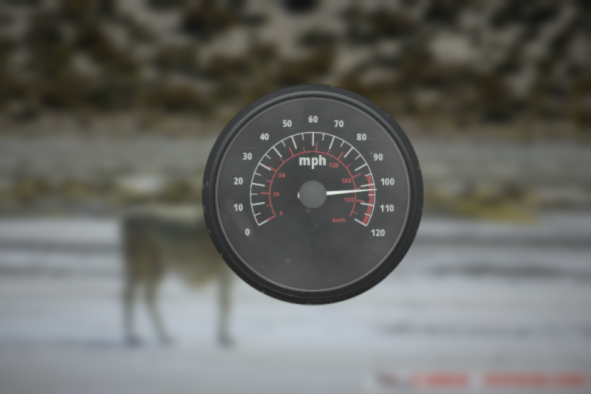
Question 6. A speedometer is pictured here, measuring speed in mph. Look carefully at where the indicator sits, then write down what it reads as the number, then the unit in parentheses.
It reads 102.5 (mph)
